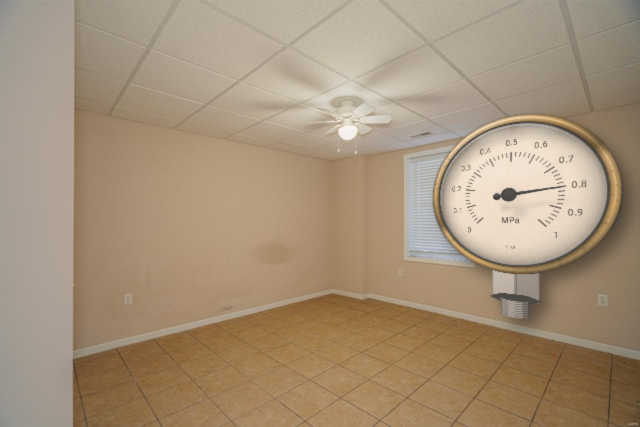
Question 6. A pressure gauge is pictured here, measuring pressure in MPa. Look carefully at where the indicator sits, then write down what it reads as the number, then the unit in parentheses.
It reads 0.8 (MPa)
